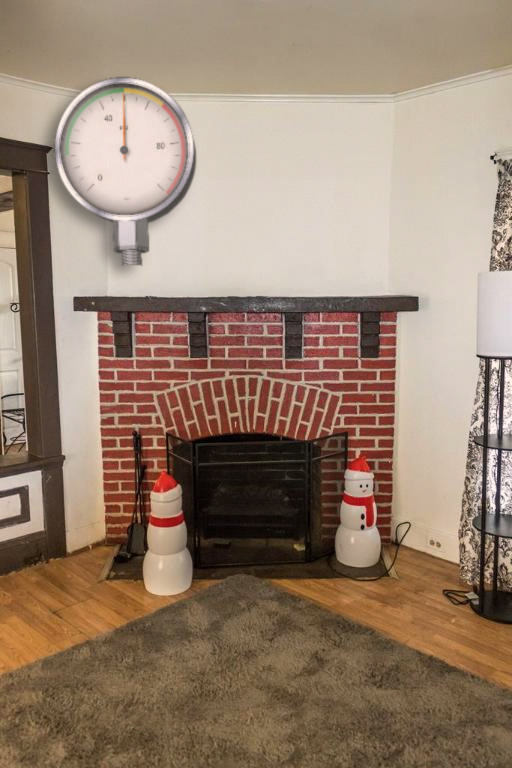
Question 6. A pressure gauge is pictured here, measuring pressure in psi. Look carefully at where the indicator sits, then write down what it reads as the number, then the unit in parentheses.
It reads 50 (psi)
